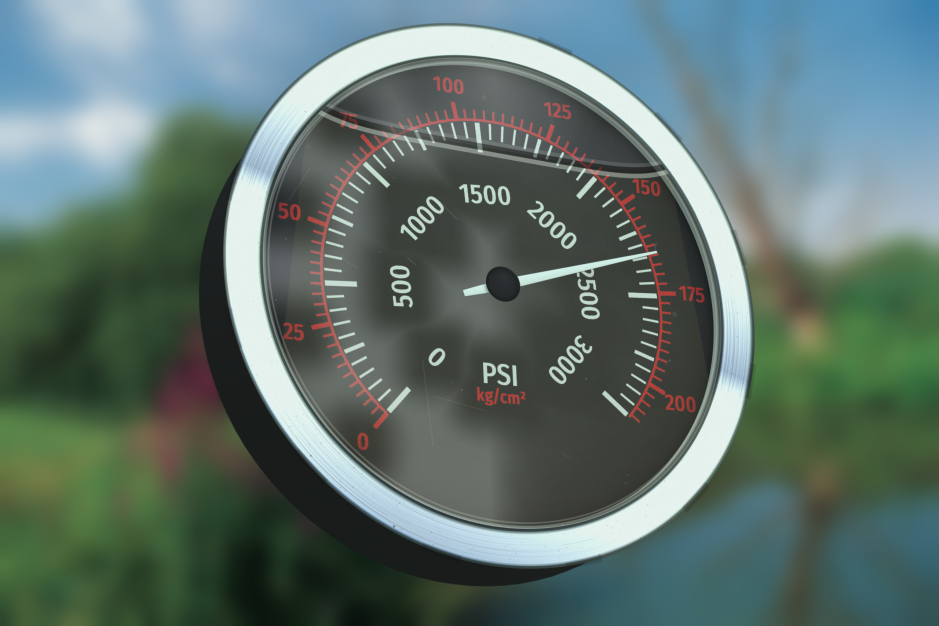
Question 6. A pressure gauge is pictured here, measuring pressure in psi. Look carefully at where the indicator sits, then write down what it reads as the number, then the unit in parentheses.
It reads 2350 (psi)
